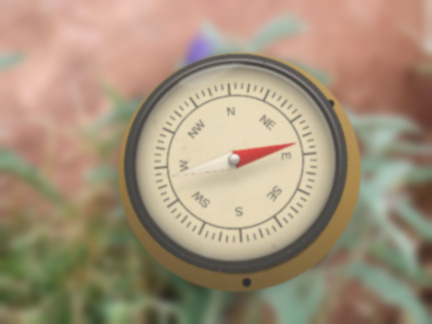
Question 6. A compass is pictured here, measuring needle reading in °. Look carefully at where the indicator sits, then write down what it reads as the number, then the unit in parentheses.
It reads 80 (°)
